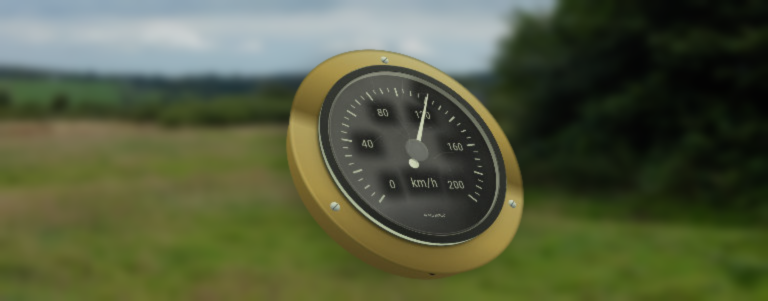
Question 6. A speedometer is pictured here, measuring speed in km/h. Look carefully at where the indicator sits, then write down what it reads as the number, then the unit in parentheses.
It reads 120 (km/h)
